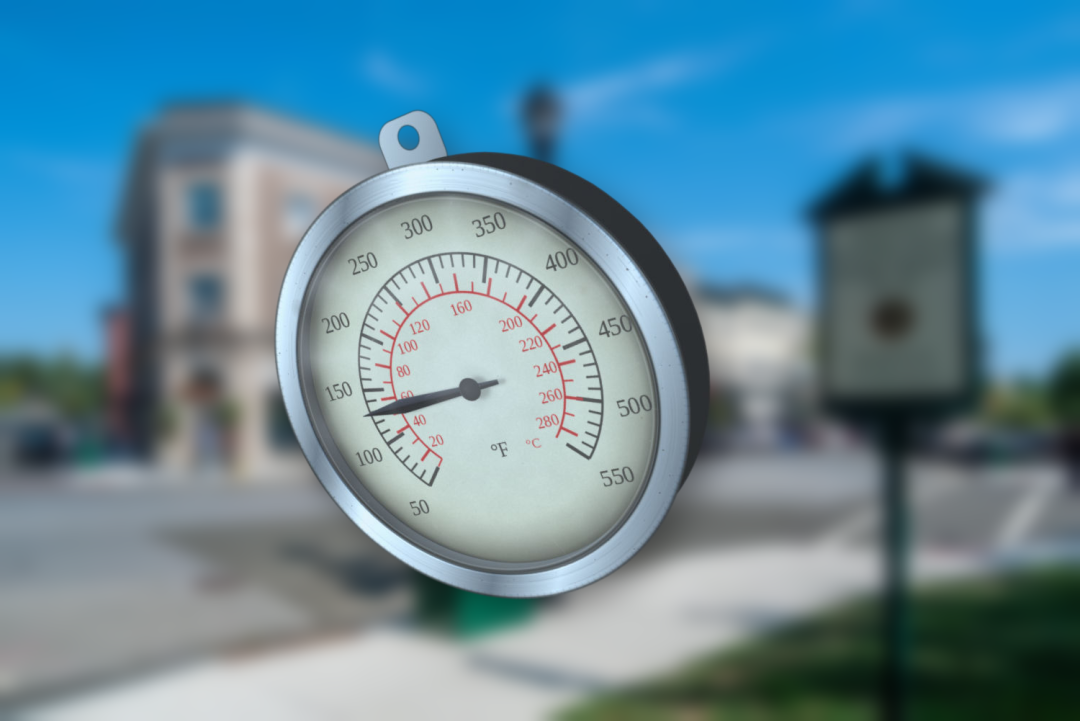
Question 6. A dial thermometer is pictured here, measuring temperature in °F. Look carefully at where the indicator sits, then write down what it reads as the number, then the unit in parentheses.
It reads 130 (°F)
